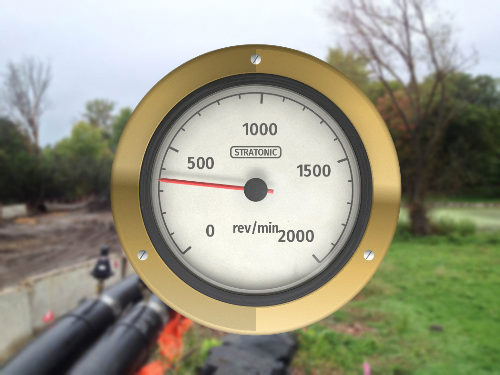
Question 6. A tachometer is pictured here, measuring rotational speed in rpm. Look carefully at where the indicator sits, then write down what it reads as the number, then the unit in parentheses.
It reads 350 (rpm)
